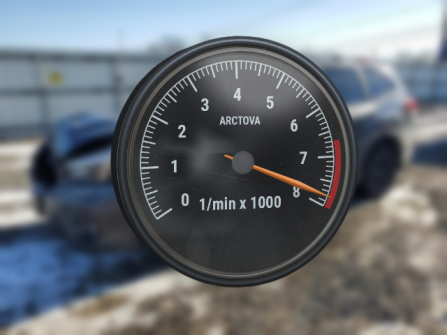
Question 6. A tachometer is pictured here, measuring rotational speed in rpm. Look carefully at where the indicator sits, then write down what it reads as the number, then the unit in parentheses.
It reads 7800 (rpm)
